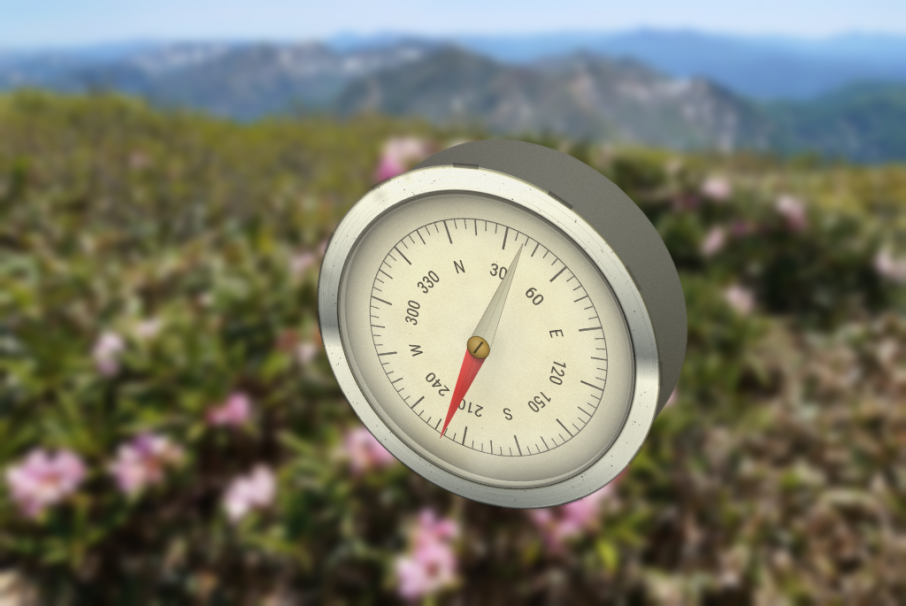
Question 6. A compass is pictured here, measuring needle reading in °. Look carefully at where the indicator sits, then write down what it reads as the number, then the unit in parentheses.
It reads 220 (°)
